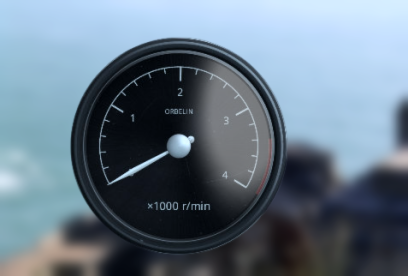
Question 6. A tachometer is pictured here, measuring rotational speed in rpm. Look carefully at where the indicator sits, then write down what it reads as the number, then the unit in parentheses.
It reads 0 (rpm)
